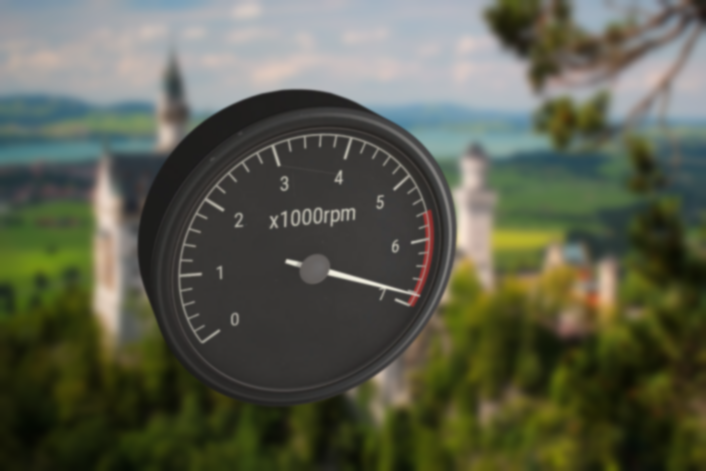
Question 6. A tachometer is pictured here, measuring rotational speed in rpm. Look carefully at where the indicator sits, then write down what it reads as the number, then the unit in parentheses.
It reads 6800 (rpm)
